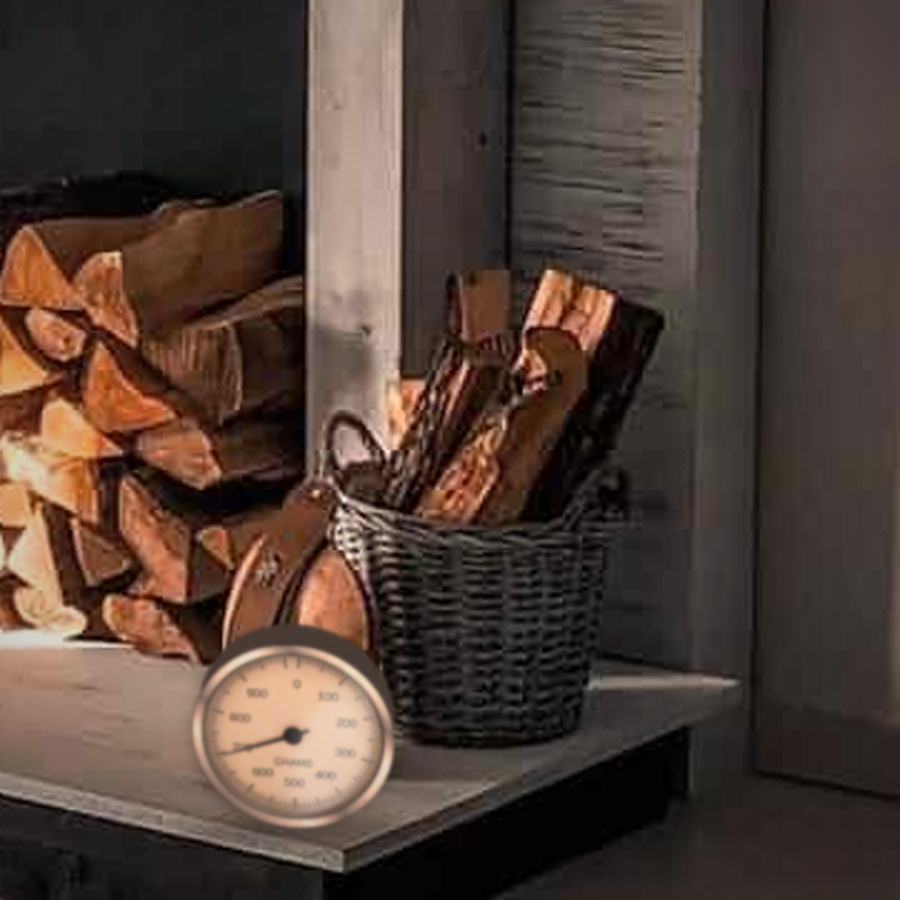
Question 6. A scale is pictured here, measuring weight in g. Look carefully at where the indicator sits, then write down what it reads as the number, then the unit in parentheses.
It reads 700 (g)
